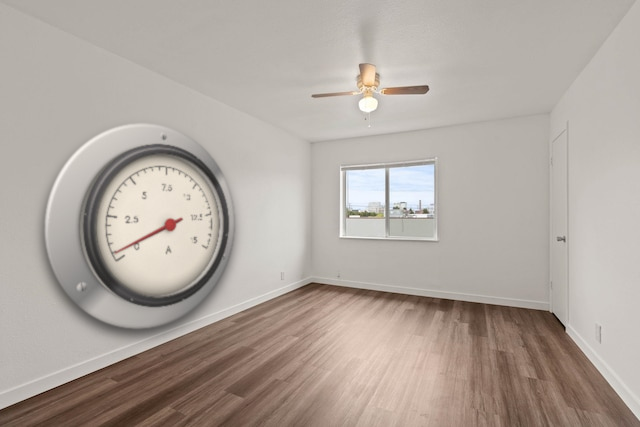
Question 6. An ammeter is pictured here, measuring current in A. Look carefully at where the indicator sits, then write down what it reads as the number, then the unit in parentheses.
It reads 0.5 (A)
